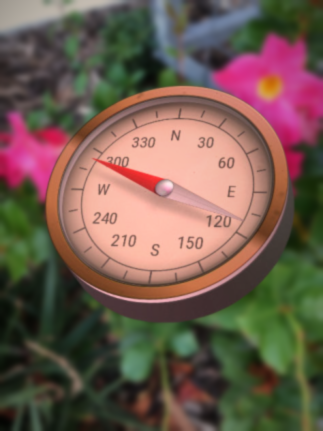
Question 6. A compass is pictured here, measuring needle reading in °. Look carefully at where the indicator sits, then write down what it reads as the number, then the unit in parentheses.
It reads 292.5 (°)
